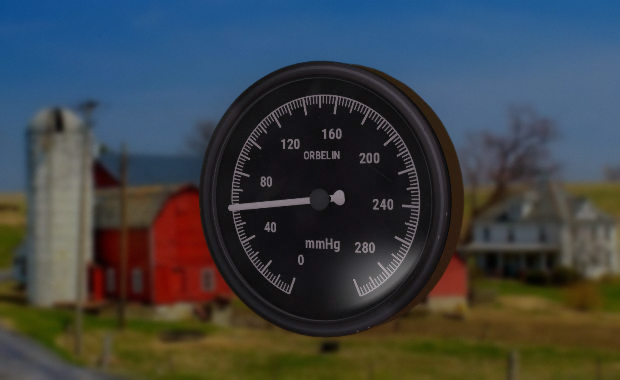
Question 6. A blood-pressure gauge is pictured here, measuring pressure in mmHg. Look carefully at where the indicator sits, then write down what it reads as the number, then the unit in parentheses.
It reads 60 (mmHg)
